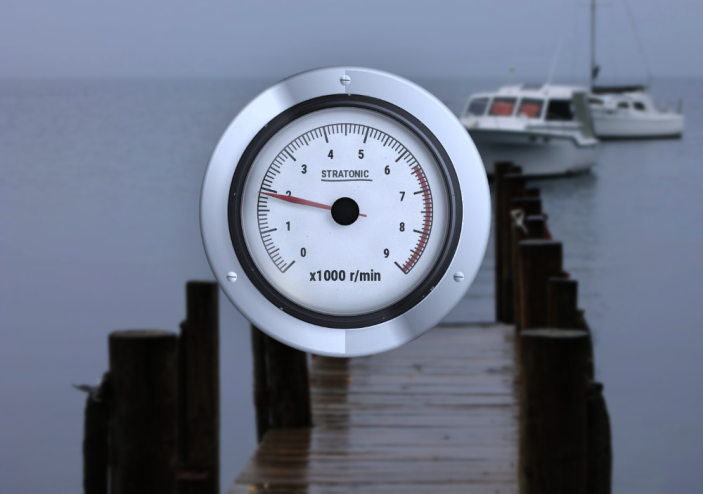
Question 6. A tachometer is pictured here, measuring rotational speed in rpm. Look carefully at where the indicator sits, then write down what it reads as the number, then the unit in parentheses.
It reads 1900 (rpm)
